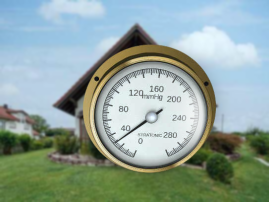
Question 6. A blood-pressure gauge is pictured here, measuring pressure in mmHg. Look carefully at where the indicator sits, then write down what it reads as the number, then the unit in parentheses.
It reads 30 (mmHg)
